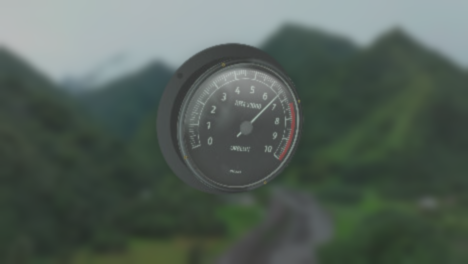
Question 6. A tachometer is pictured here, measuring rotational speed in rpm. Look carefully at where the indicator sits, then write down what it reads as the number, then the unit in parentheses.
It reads 6500 (rpm)
